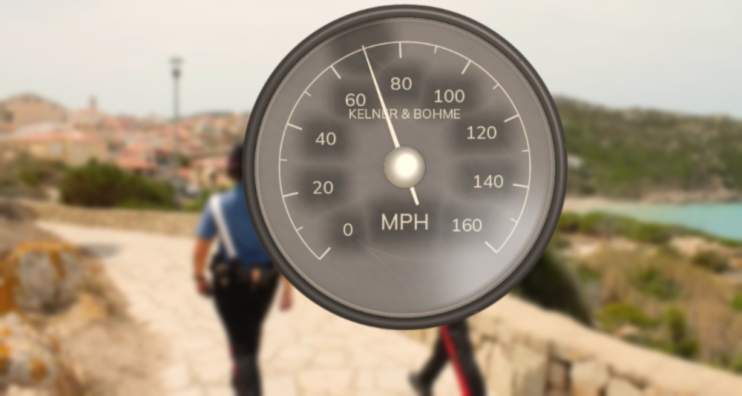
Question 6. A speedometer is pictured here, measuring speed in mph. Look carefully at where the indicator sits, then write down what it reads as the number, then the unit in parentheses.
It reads 70 (mph)
